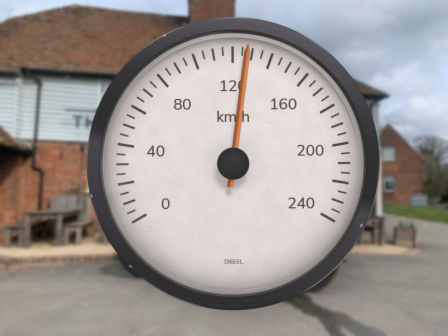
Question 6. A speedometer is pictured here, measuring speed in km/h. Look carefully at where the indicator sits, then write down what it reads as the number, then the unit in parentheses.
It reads 127.5 (km/h)
